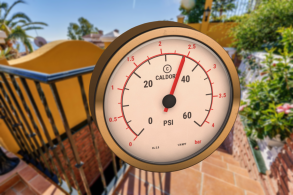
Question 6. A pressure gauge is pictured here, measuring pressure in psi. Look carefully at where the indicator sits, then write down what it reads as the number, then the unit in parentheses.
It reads 35 (psi)
